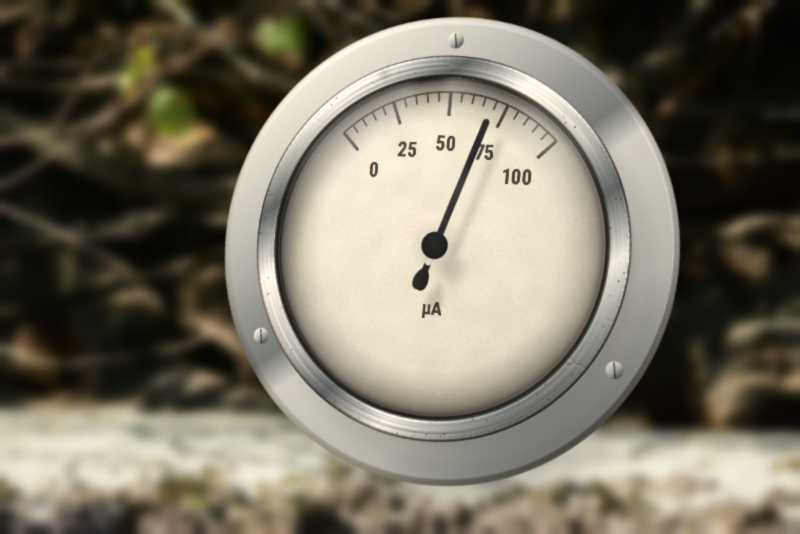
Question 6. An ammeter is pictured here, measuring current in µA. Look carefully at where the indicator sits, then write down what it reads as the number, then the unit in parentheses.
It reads 70 (µA)
